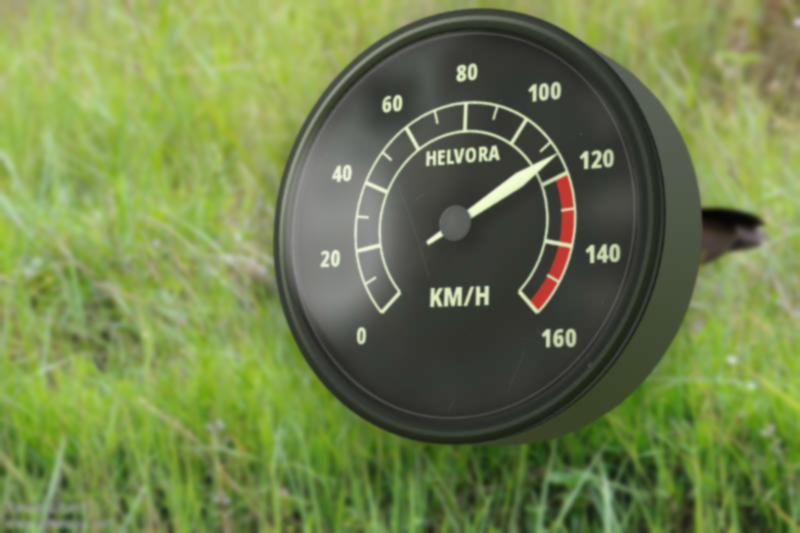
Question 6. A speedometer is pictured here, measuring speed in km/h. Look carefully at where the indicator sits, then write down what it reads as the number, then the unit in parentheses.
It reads 115 (km/h)
